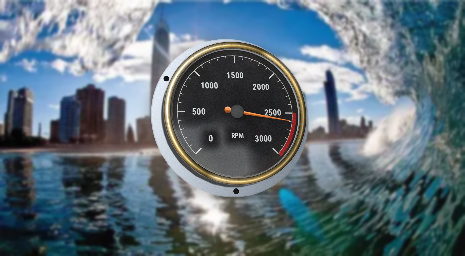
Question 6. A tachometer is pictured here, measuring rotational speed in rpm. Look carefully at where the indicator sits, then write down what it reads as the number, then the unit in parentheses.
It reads 2600 (rpm)
